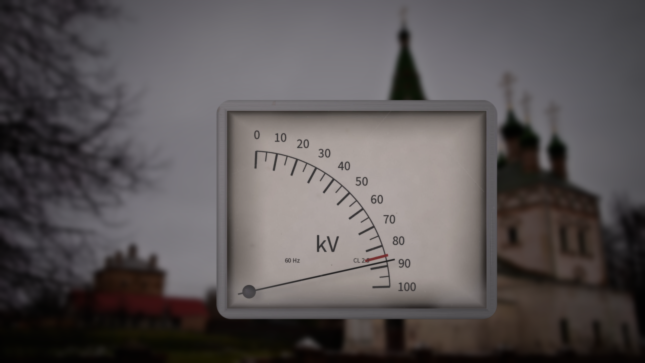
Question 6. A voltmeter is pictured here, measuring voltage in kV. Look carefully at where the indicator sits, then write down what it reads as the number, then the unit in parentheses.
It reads 87.5 (kV)
